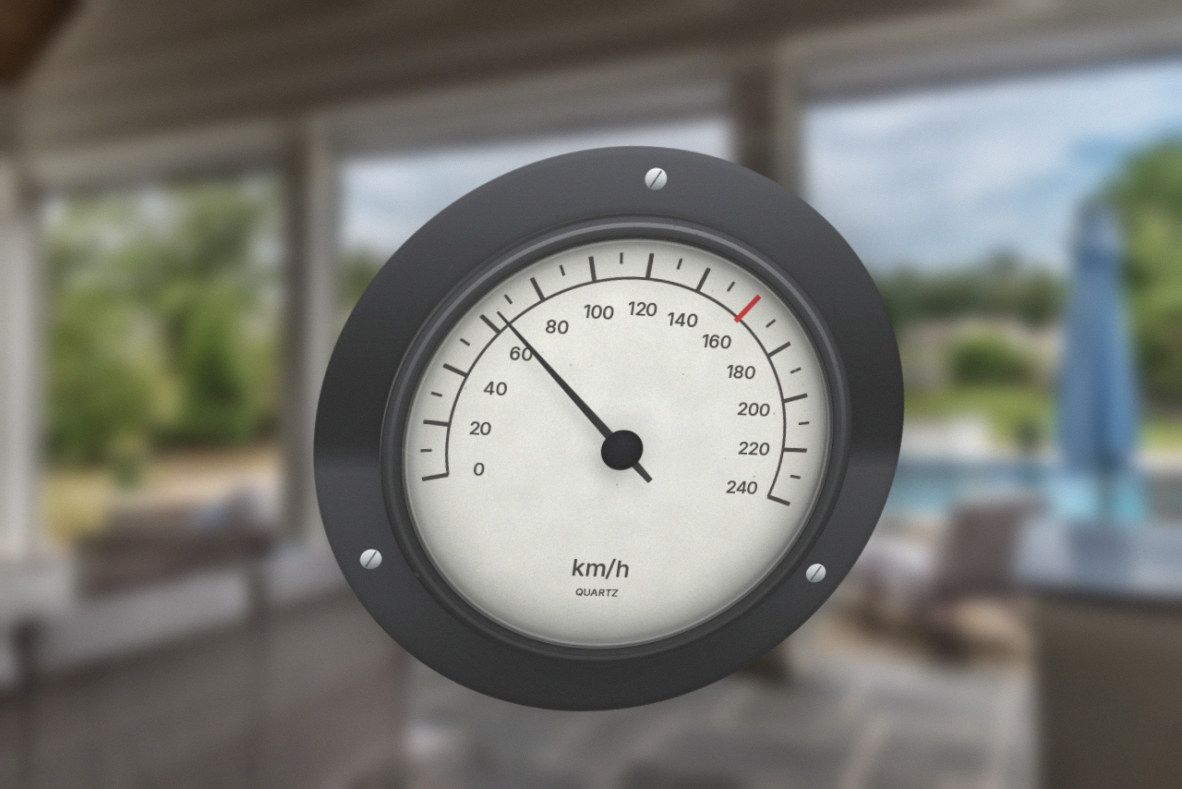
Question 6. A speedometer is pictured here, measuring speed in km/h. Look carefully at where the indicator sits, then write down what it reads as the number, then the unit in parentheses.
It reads 65 (km/h)
